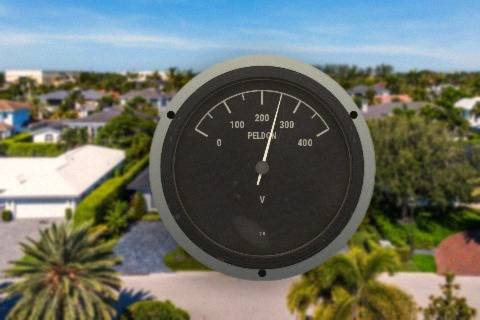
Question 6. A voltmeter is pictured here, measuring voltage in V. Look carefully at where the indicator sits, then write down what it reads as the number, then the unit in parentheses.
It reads 250 (V)
